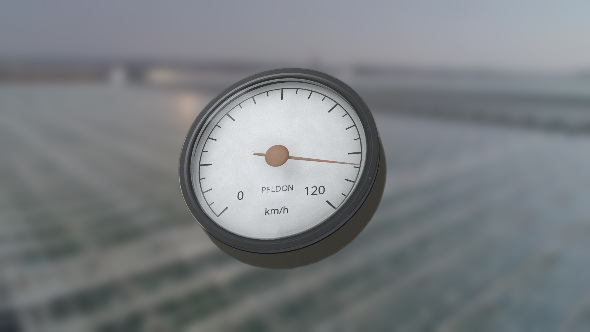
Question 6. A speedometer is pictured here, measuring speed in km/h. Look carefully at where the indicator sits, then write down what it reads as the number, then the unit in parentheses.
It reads 105 (km/h)
